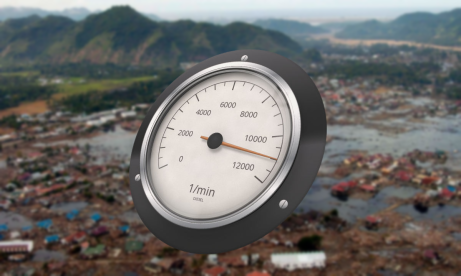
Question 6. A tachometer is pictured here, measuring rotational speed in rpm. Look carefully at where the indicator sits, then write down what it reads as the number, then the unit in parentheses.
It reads 11000 (rpm)
